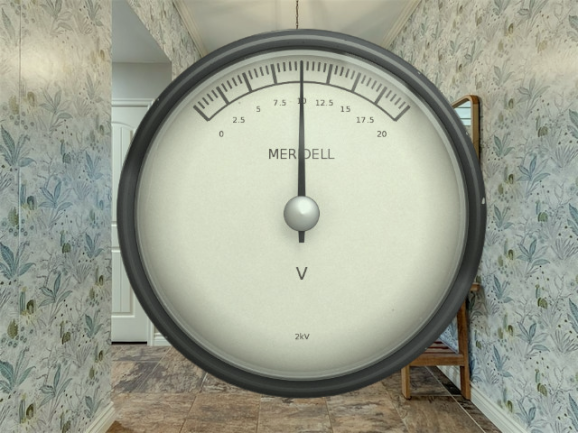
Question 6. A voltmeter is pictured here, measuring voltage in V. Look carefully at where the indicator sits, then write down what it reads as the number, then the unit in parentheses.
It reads 10 (V)
